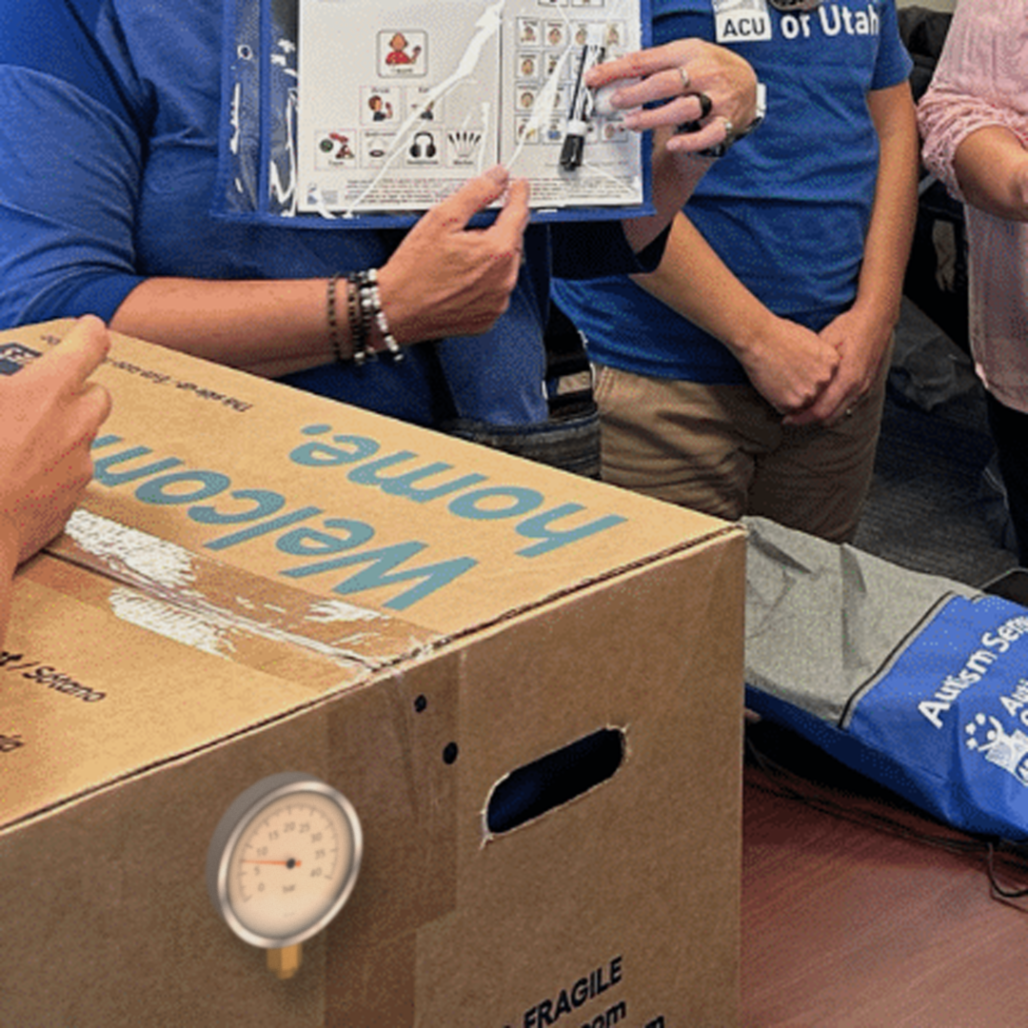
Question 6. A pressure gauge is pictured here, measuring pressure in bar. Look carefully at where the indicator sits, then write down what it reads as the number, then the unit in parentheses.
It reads 7.5 (bar)
